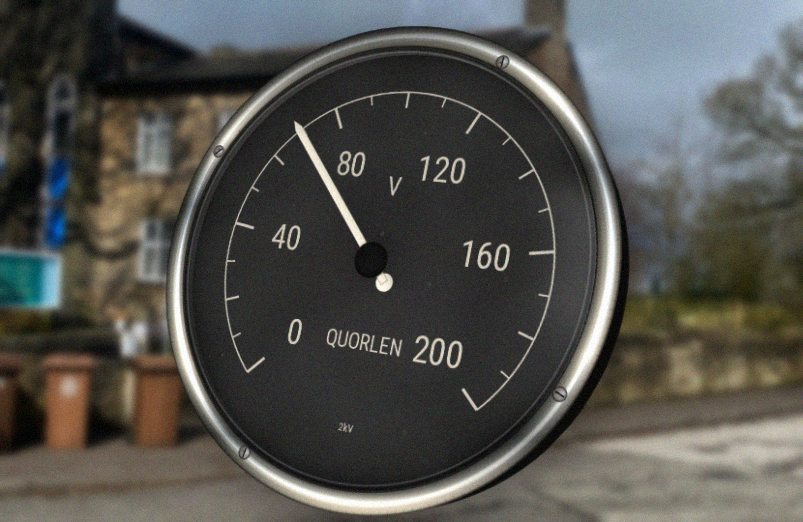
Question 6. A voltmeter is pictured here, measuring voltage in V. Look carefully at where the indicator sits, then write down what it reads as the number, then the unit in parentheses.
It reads 70 (V)
